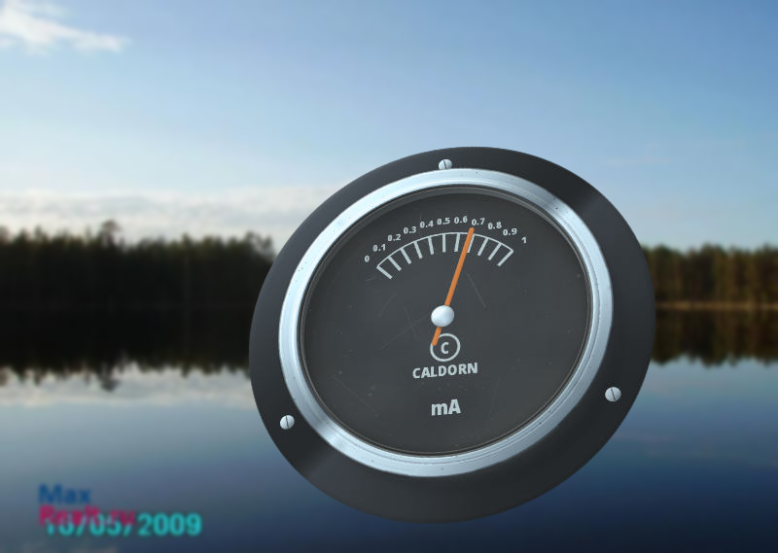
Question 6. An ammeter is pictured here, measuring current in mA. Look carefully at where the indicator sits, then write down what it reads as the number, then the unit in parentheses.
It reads 0.7 (mA)
